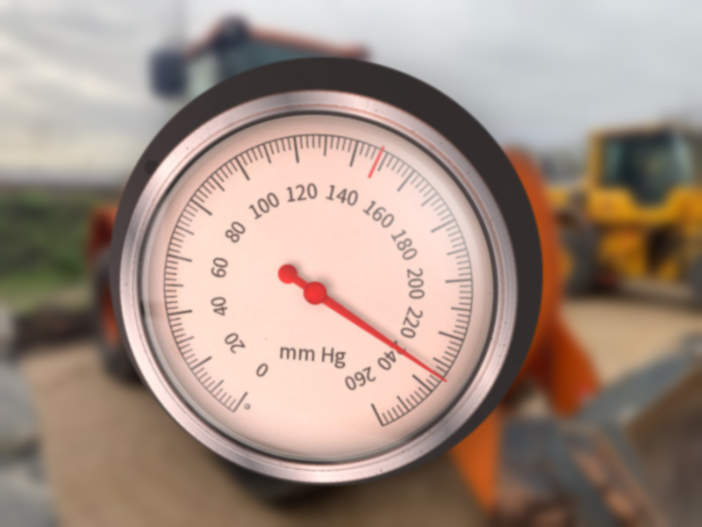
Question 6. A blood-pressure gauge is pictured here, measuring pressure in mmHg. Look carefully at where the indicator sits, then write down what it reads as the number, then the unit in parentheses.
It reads 234 (mmHg)
